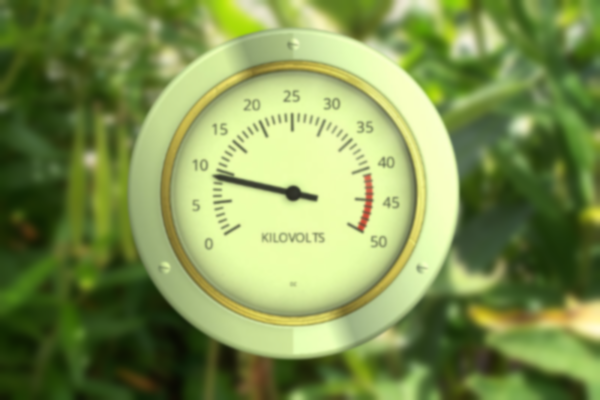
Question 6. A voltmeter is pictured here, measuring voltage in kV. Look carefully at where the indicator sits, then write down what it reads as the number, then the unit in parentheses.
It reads 9 (kV)
